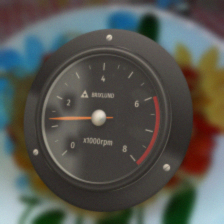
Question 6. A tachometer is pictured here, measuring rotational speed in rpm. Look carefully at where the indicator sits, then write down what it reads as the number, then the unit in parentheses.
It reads 1250 (rpm)
